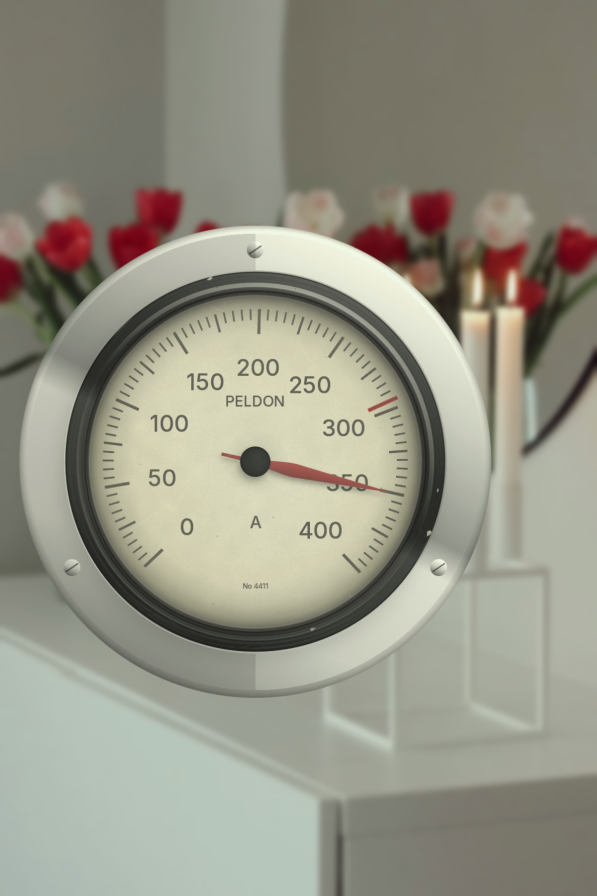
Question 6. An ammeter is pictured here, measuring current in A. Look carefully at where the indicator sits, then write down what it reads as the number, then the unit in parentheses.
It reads 350 (A)
